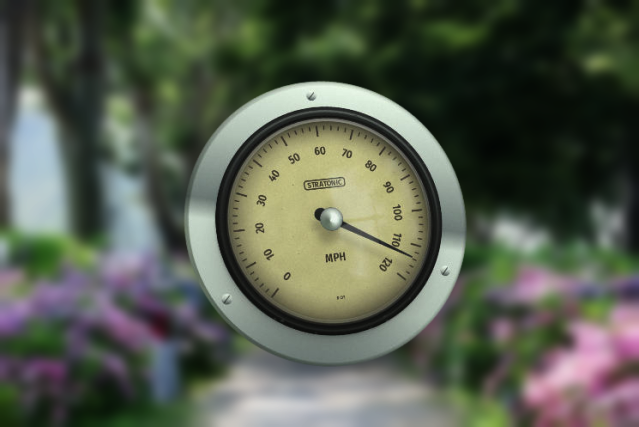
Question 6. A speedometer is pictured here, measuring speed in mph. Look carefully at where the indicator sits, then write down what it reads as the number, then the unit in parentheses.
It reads 114 (mph)
